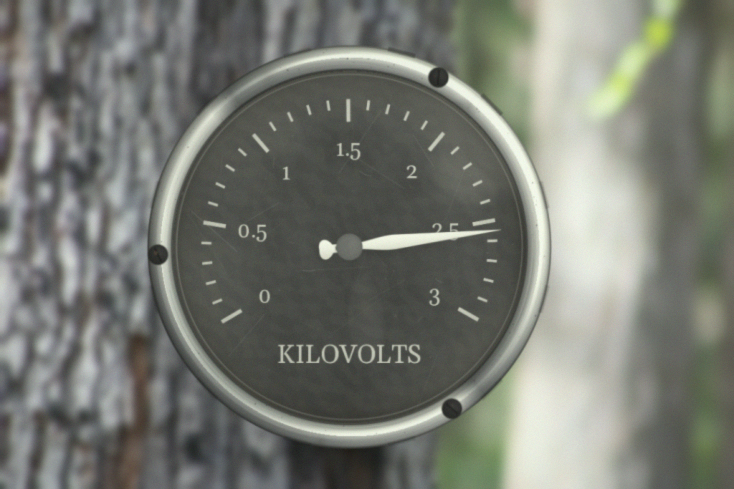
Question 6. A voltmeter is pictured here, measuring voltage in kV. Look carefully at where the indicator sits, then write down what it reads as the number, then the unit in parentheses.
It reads 2.55 (kV)
